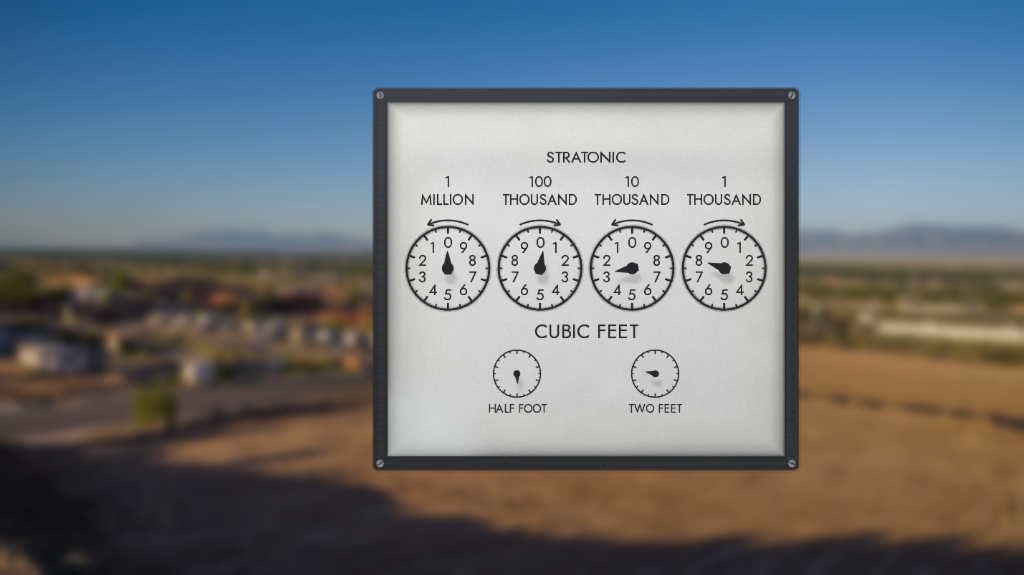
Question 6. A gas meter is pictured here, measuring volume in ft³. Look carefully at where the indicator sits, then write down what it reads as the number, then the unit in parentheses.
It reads 2800 (ft³)
